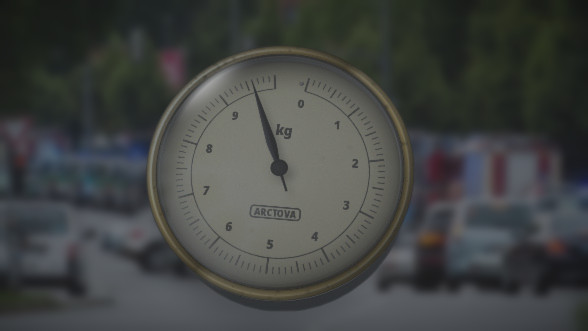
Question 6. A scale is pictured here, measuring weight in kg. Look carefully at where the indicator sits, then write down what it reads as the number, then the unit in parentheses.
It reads 9.6 (kg)
